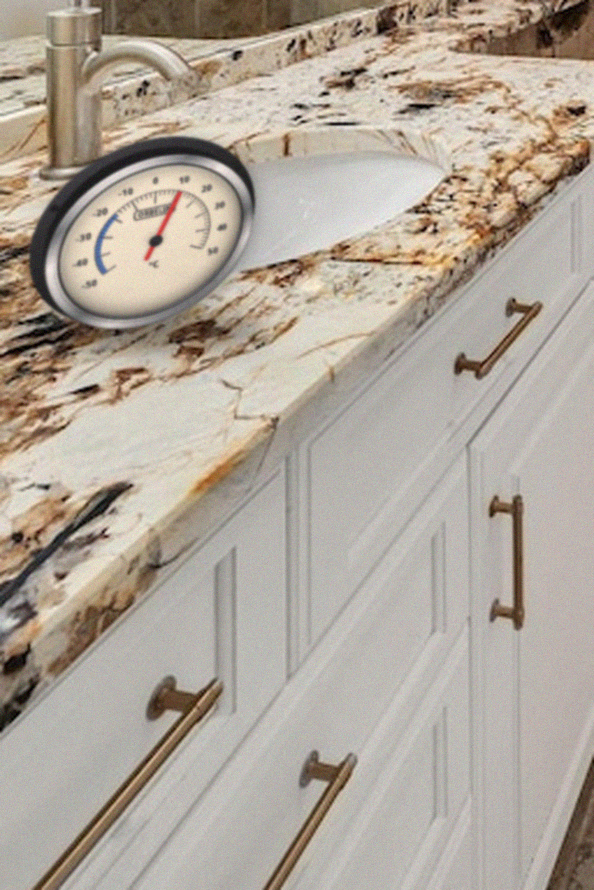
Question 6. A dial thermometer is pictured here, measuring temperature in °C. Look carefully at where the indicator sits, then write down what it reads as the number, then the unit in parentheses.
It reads 10 (°C)
